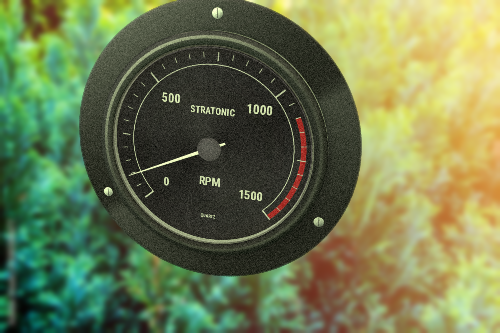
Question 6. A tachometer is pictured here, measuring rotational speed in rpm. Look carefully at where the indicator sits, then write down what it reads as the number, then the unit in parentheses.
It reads 100 (rpm)
